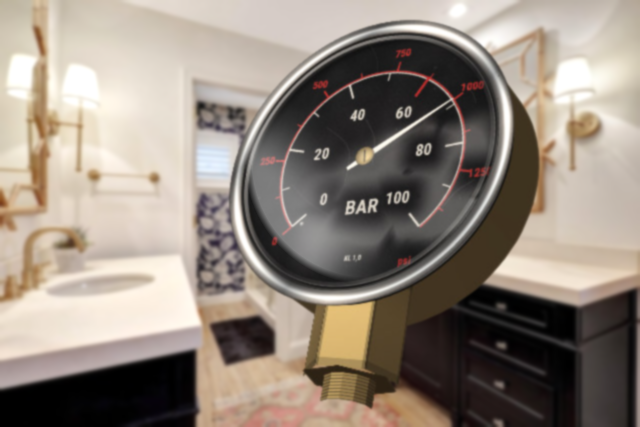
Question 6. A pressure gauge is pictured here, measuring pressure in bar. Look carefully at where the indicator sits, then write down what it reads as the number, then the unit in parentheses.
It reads 70 (bar)
